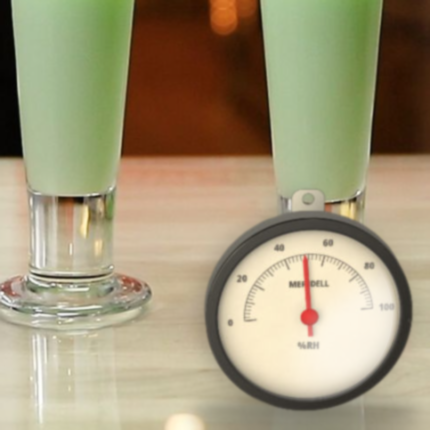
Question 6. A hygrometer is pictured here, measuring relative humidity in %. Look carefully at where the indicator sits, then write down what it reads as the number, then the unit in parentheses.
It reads 50 (%)
